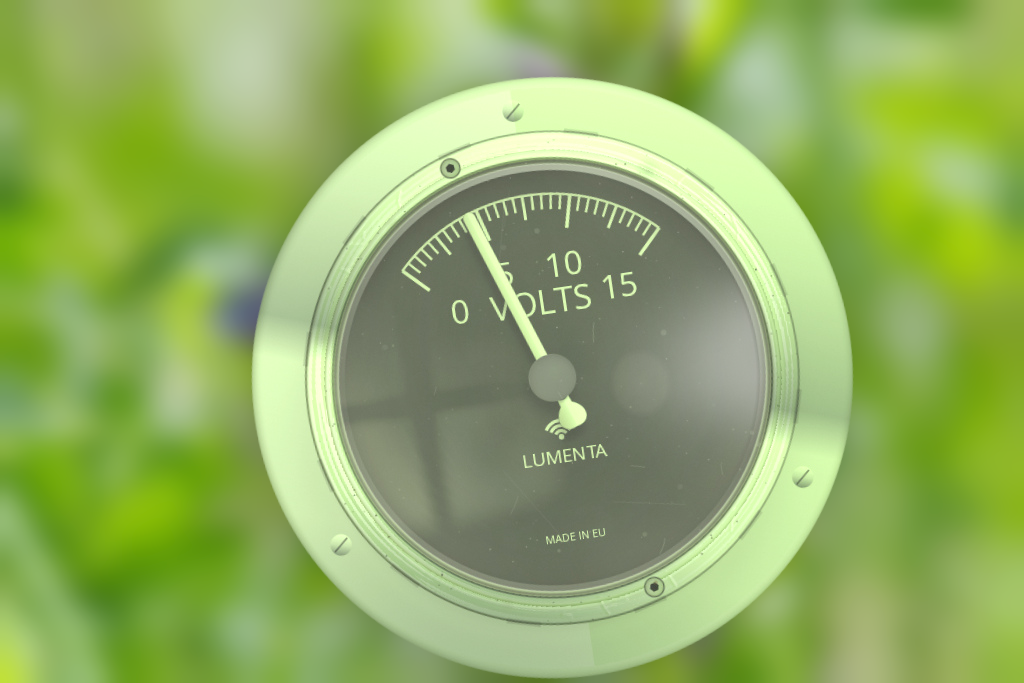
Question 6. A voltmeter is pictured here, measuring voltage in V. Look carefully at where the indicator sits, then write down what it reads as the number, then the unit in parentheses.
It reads 4.5 (V)
